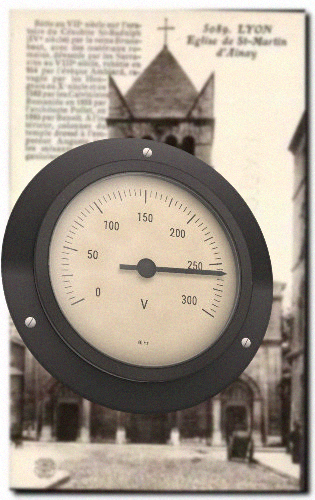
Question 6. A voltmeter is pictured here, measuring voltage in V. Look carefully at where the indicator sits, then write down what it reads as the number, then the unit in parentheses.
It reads 260 (V)
